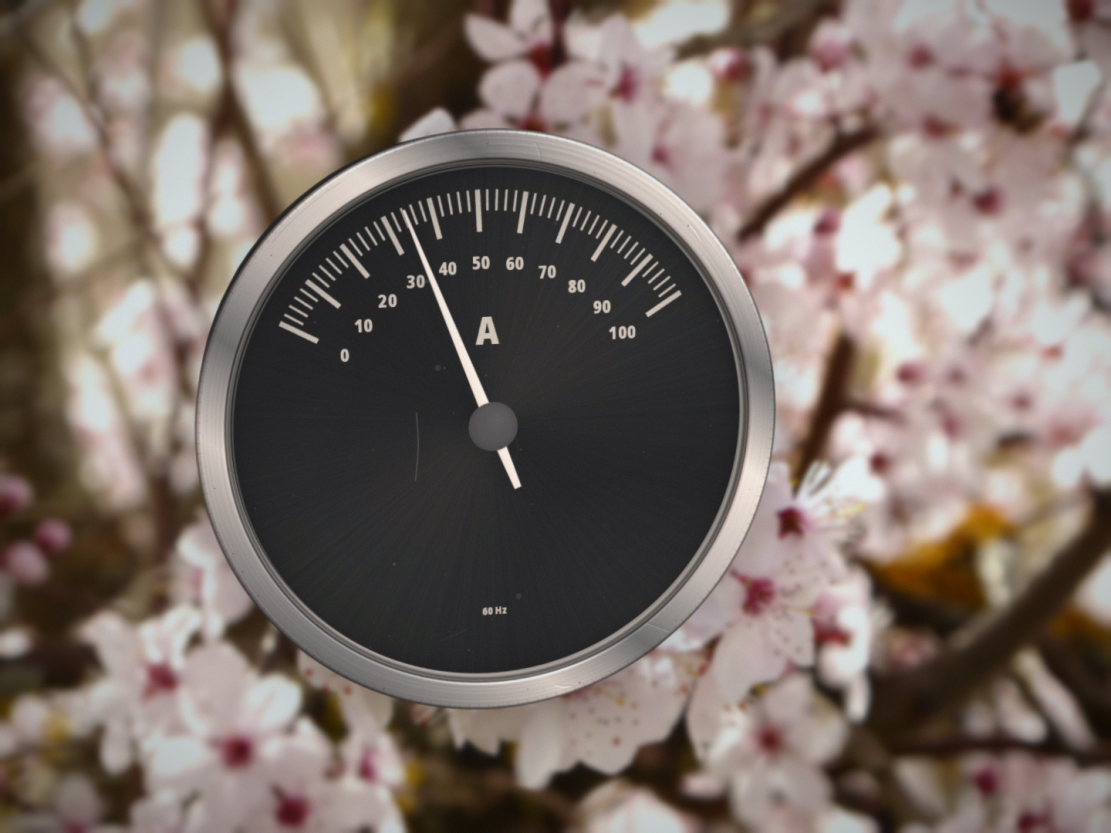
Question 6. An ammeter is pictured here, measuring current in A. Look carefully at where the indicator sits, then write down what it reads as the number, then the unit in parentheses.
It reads 34 (A)
